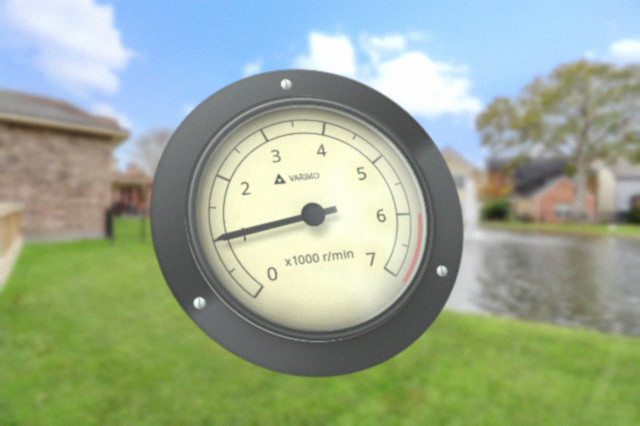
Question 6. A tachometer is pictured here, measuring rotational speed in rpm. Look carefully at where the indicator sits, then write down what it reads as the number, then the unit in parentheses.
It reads 1000 (rpm)
